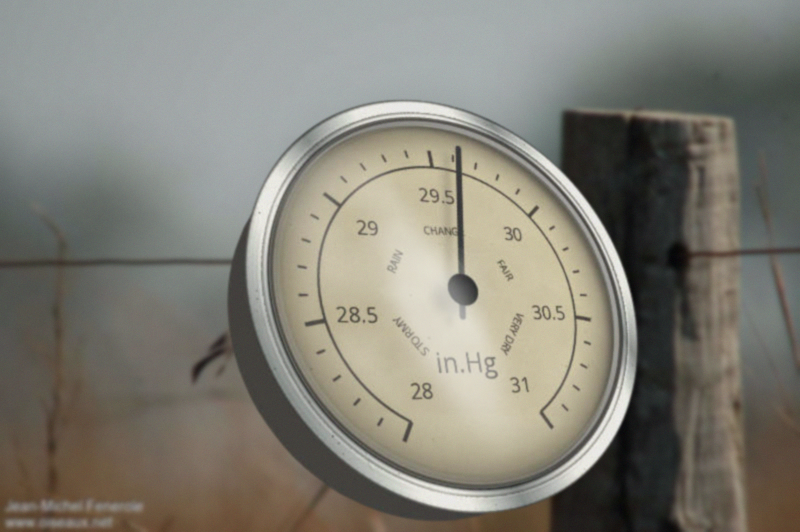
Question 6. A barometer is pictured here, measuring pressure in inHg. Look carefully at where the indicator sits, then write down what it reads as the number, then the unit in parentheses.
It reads 29.6 (inHg)
